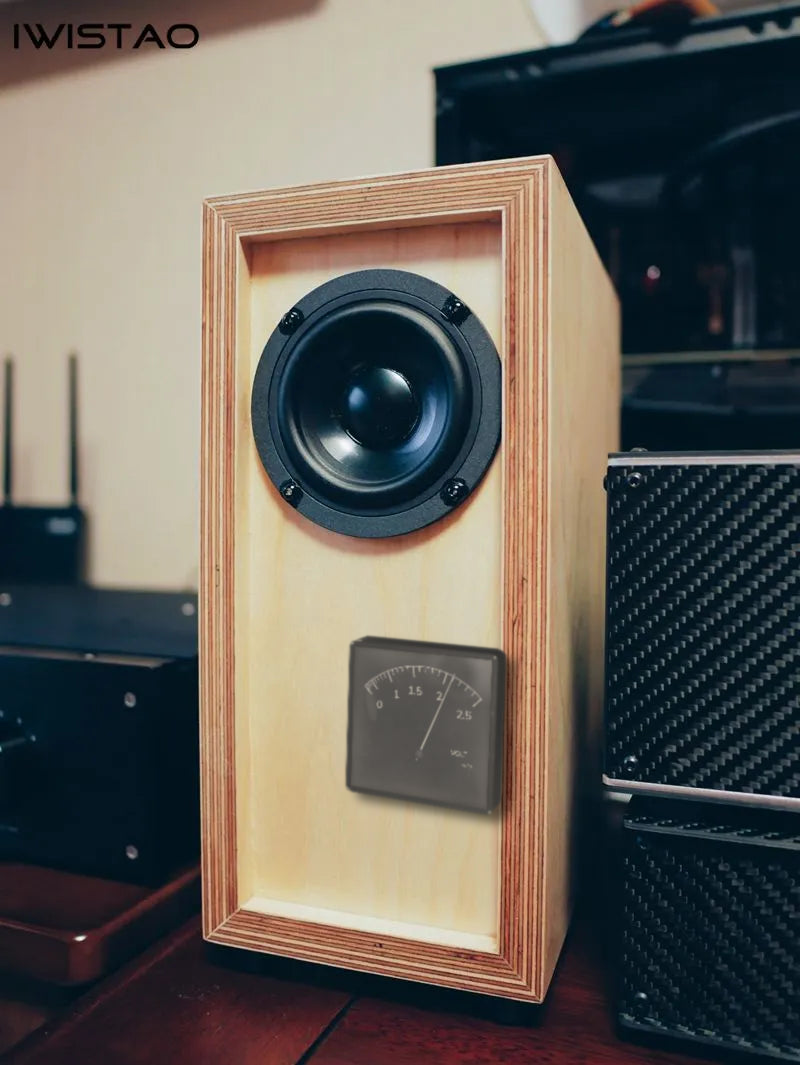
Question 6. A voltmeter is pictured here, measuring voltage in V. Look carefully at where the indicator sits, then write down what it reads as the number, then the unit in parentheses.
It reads 2.1 (V)
